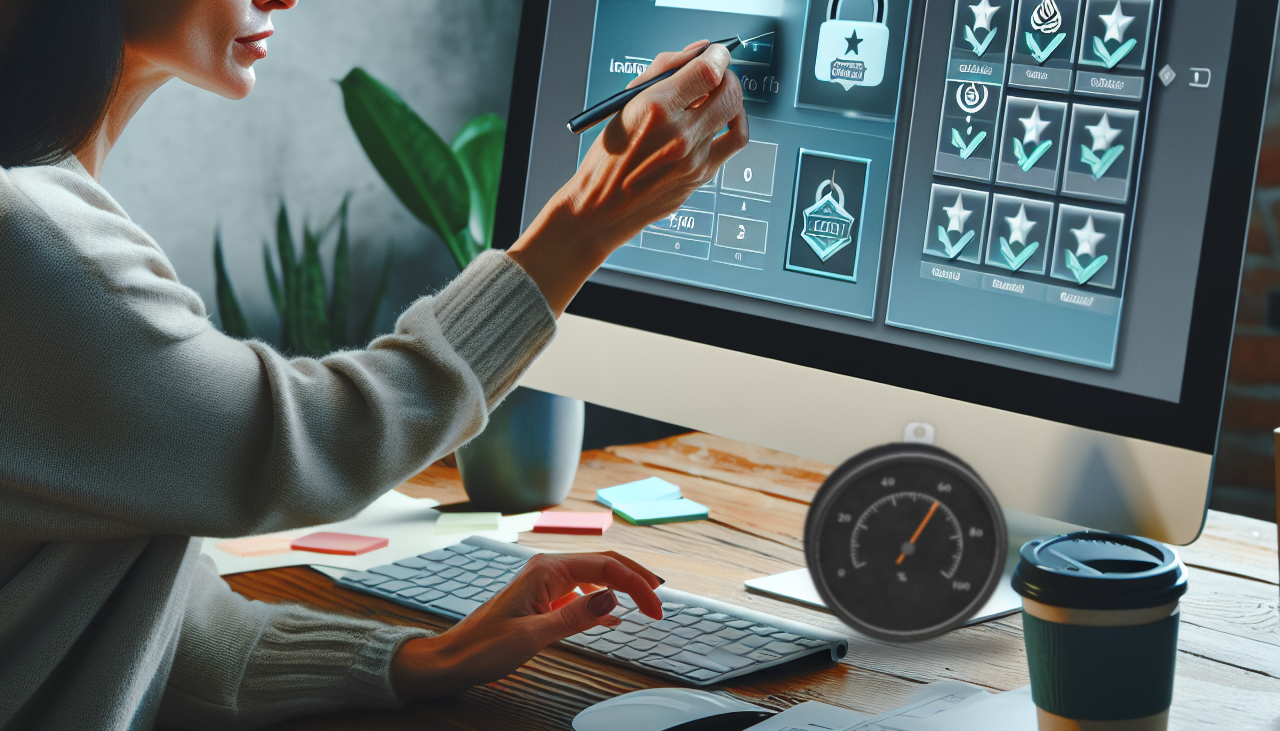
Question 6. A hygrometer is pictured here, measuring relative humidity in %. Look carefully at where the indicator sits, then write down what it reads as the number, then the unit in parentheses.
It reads 60 (%)
